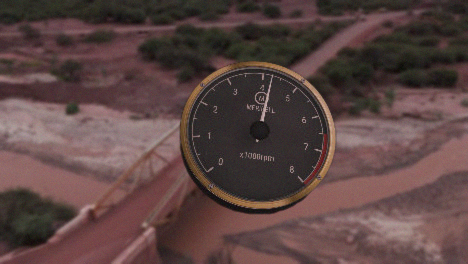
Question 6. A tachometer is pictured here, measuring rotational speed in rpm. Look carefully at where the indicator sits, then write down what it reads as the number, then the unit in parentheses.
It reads 4250 (rpm)
